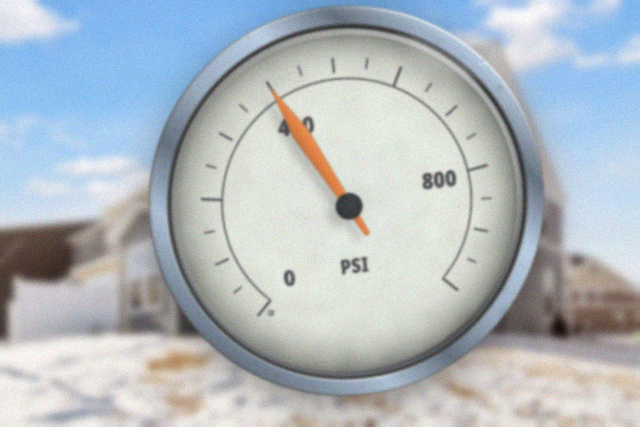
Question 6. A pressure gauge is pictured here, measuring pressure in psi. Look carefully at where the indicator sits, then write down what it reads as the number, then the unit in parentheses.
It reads 400 (psi)
